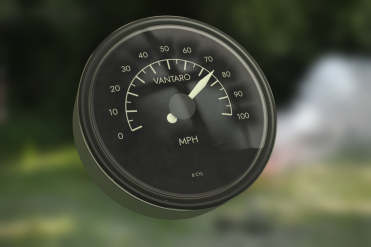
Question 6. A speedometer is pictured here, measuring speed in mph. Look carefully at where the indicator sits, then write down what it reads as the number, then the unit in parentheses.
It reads 75 (mph)
